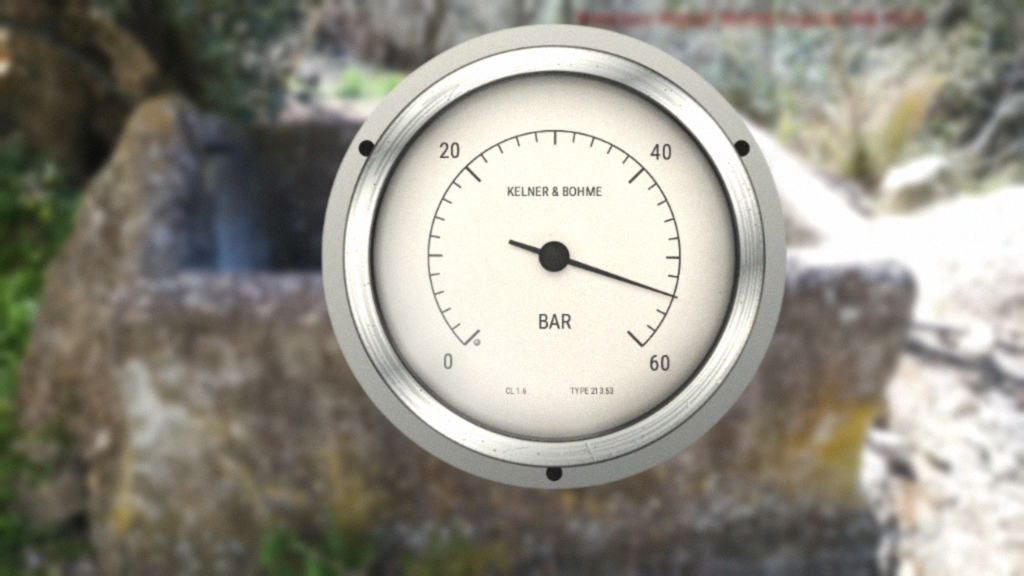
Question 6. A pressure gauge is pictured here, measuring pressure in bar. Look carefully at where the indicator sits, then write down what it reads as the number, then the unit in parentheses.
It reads 54 (bar)
